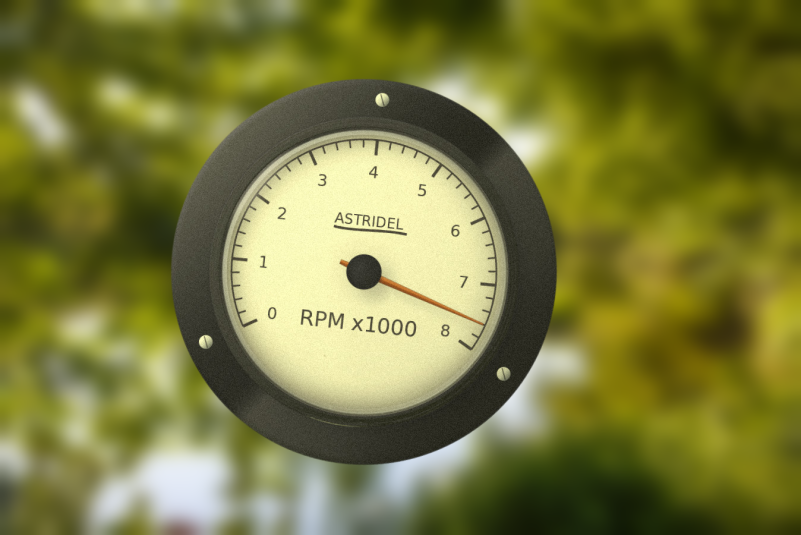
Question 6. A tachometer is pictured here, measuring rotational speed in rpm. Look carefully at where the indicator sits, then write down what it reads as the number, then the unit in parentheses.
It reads 7600 (rpm)
